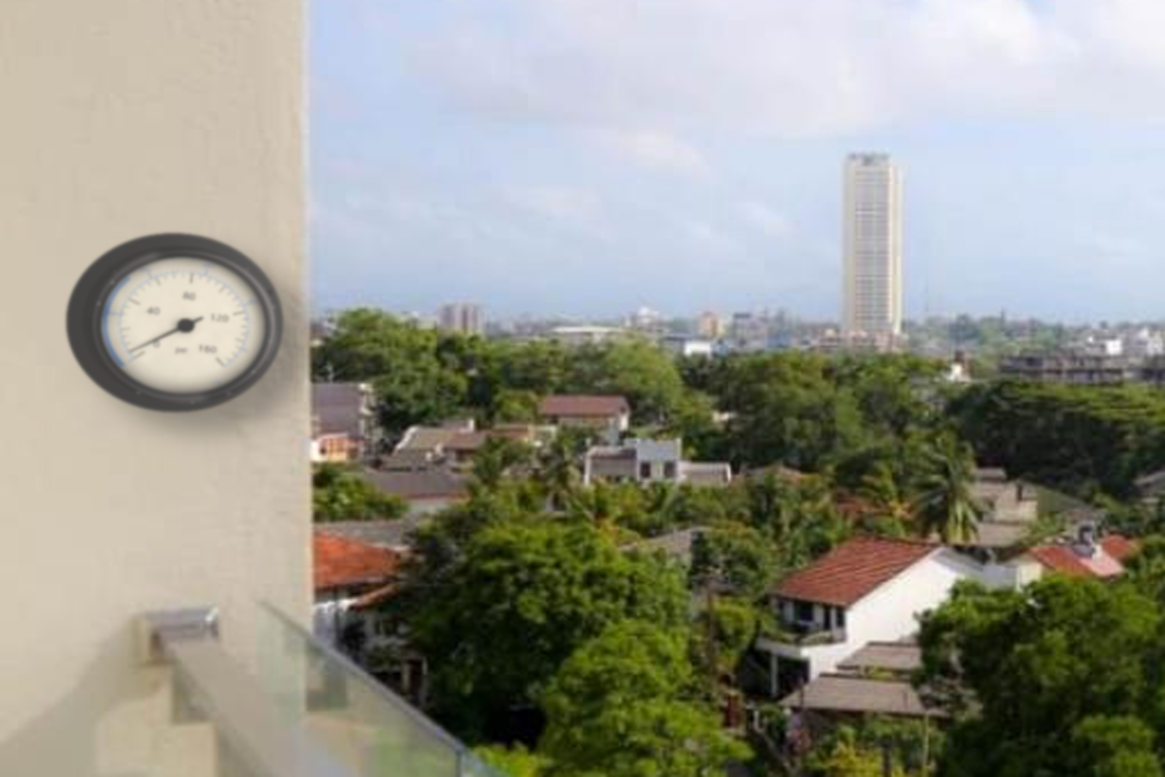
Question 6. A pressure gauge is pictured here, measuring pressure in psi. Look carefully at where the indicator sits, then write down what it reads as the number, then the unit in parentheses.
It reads 5 (psi)
